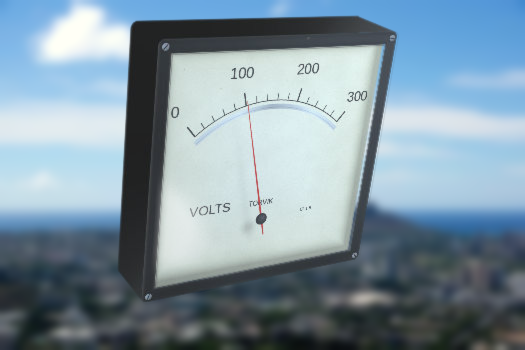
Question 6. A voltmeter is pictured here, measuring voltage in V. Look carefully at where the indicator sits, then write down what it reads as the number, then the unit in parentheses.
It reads 100 (V)
